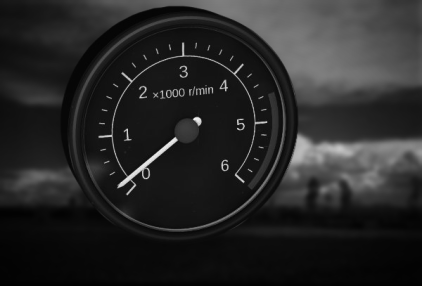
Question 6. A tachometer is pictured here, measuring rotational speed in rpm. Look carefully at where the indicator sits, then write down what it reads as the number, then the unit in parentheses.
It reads 200 (rpm)
